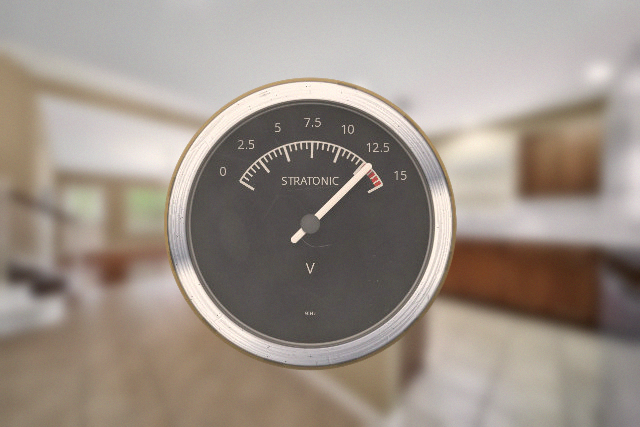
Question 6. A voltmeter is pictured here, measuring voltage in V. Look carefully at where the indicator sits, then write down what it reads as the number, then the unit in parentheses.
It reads 13 (V)
